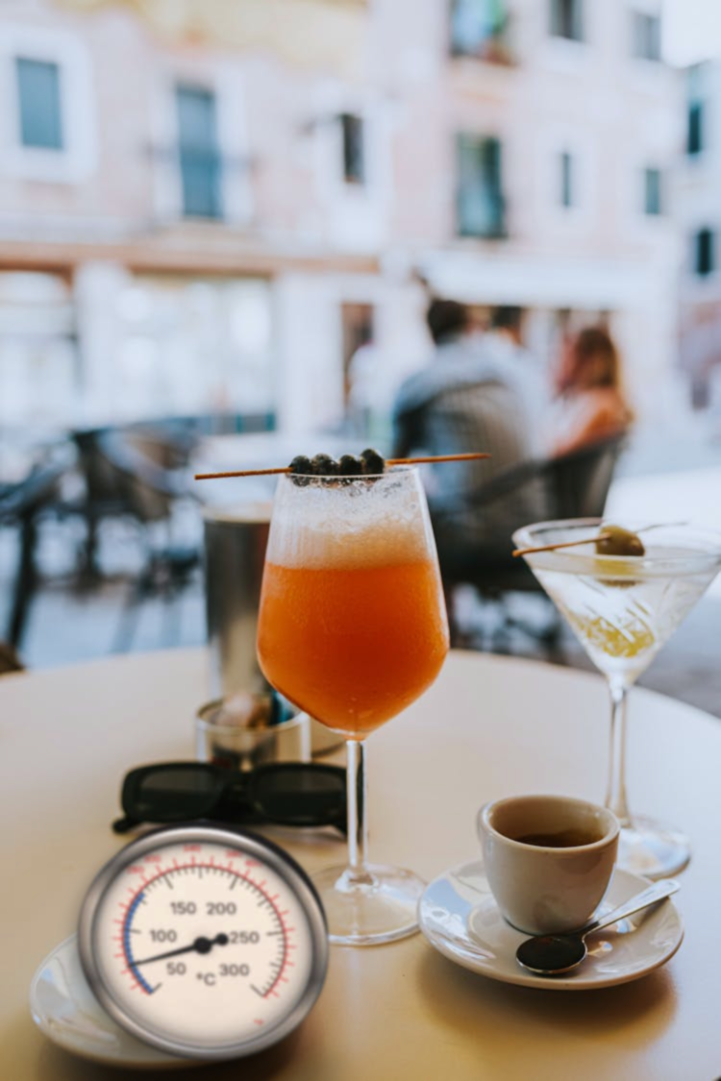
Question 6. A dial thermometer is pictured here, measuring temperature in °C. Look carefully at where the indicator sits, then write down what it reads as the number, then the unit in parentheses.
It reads 75 (°C)
